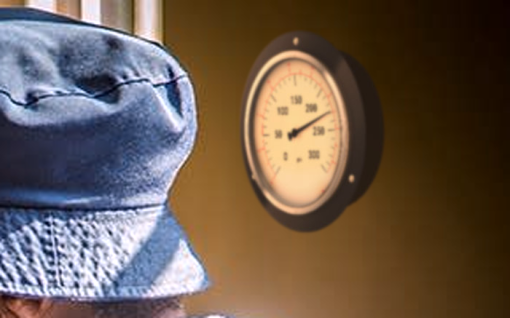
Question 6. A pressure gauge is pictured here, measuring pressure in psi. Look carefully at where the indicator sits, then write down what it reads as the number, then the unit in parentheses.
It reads 230 (psi)
